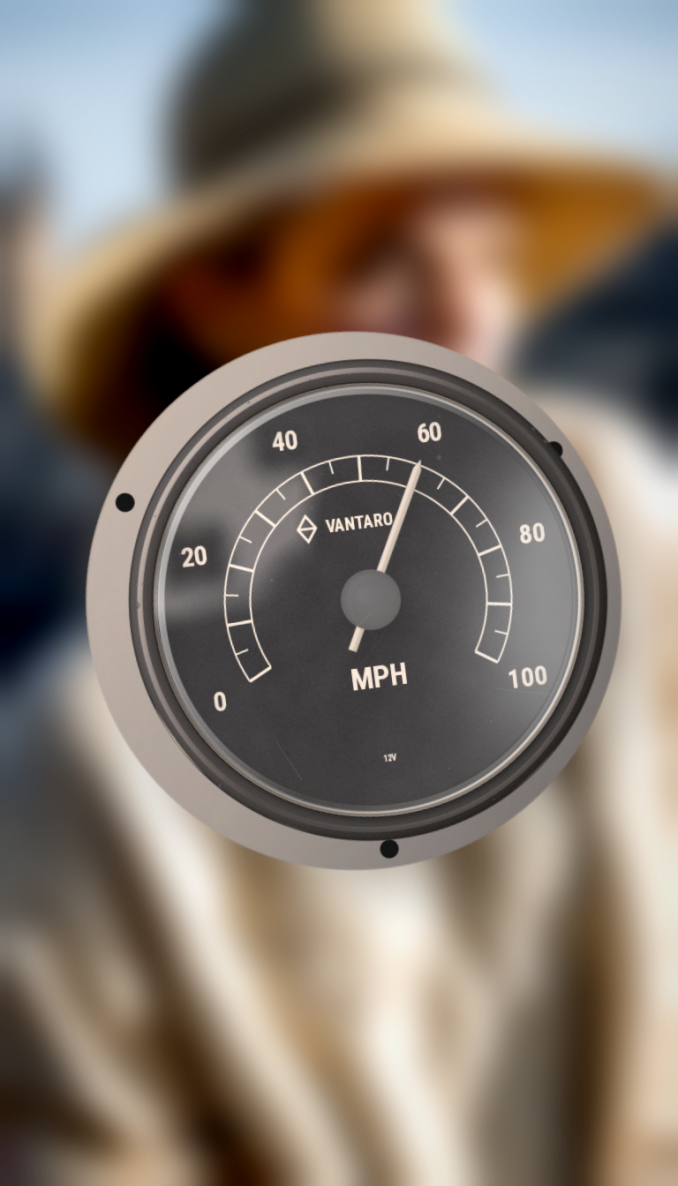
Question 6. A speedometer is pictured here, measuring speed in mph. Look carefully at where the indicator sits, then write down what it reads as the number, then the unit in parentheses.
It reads 60 (mph)
